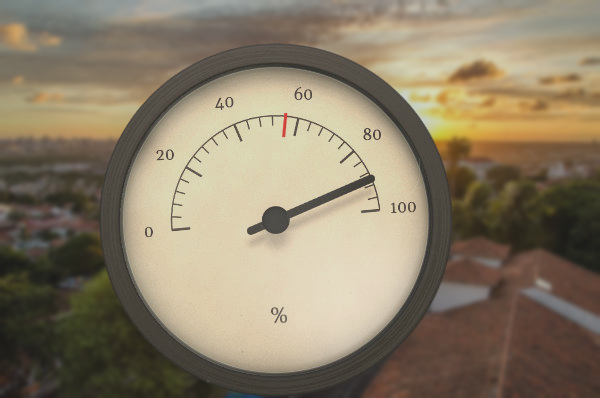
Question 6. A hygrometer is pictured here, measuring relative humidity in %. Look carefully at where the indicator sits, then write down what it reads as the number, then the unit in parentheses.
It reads 90 (%)
